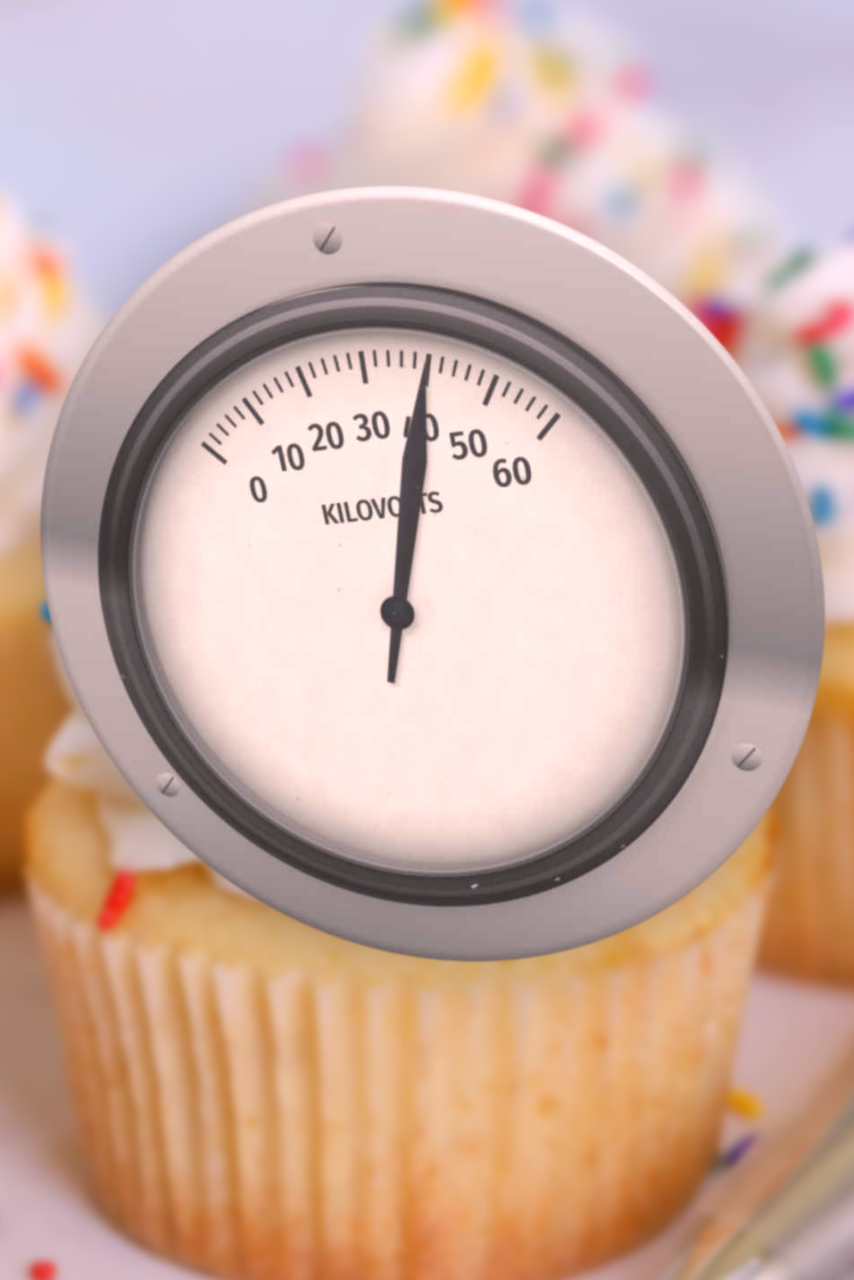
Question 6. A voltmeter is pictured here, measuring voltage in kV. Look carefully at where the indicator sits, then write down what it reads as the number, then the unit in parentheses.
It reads 40 (kV)
